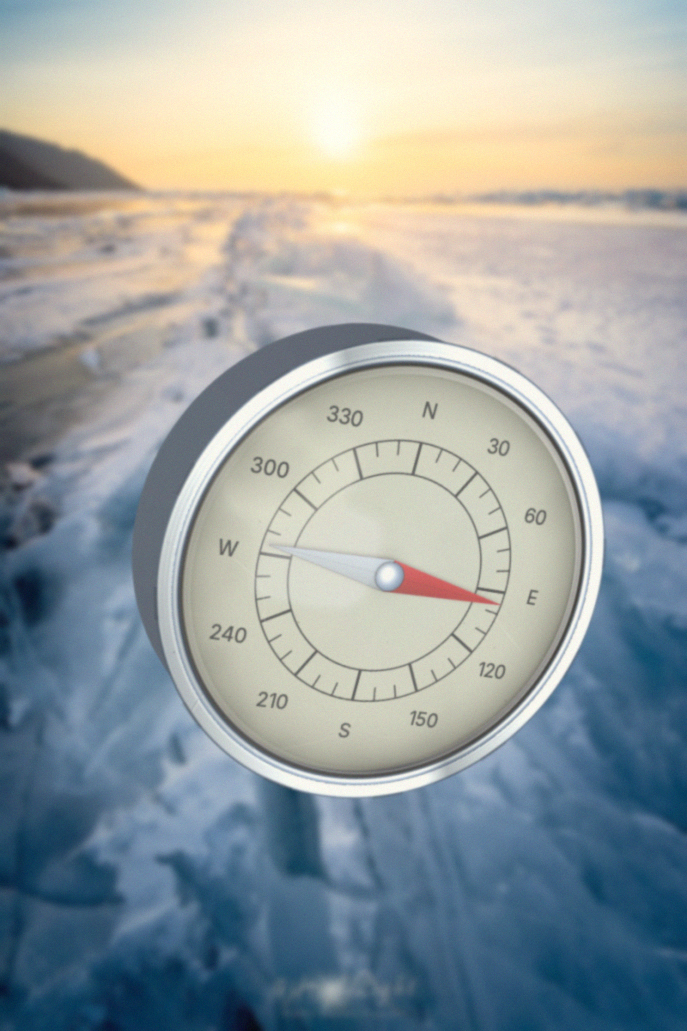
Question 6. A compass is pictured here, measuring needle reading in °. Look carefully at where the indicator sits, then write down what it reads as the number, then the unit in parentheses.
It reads 95 (°)
